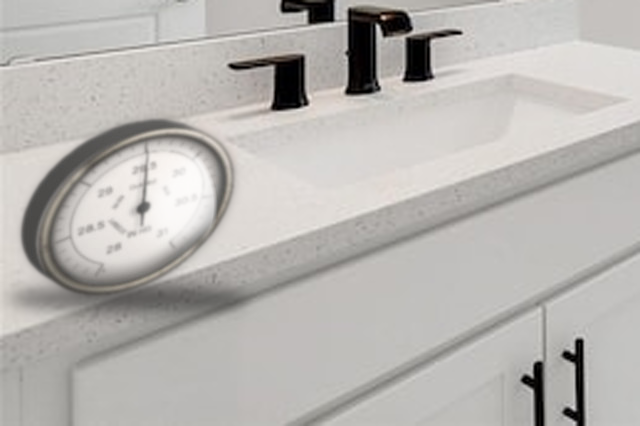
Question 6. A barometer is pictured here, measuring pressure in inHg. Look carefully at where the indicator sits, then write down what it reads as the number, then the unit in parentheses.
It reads 29.5 (inHg)
